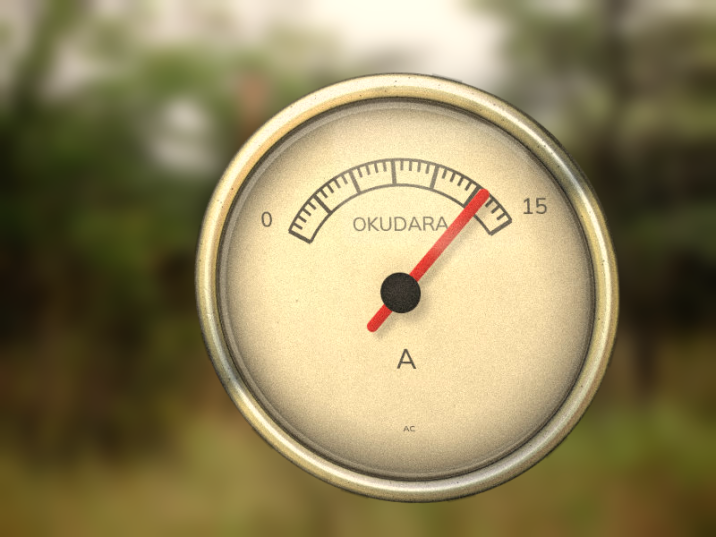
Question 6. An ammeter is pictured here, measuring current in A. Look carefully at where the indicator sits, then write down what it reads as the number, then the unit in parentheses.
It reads 13 (A)
